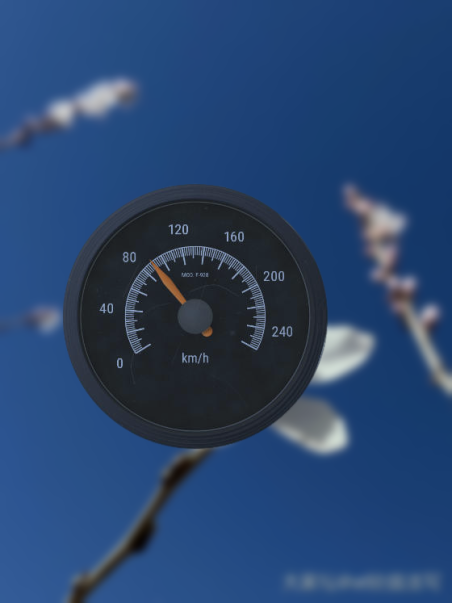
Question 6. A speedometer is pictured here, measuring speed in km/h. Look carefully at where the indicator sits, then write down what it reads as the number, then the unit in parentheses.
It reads 90 (km/h)
